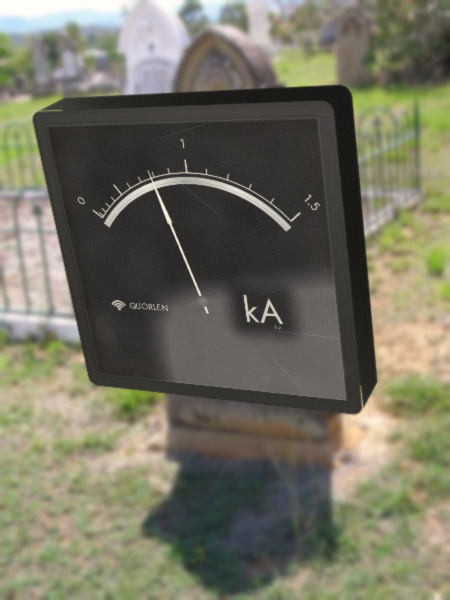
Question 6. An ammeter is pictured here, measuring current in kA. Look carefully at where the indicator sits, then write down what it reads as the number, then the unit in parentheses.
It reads 0.8 (kA)
